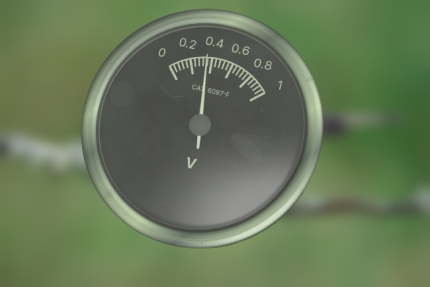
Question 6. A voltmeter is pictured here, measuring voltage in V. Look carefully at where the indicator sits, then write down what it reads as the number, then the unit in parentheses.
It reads 0.36 (V)
